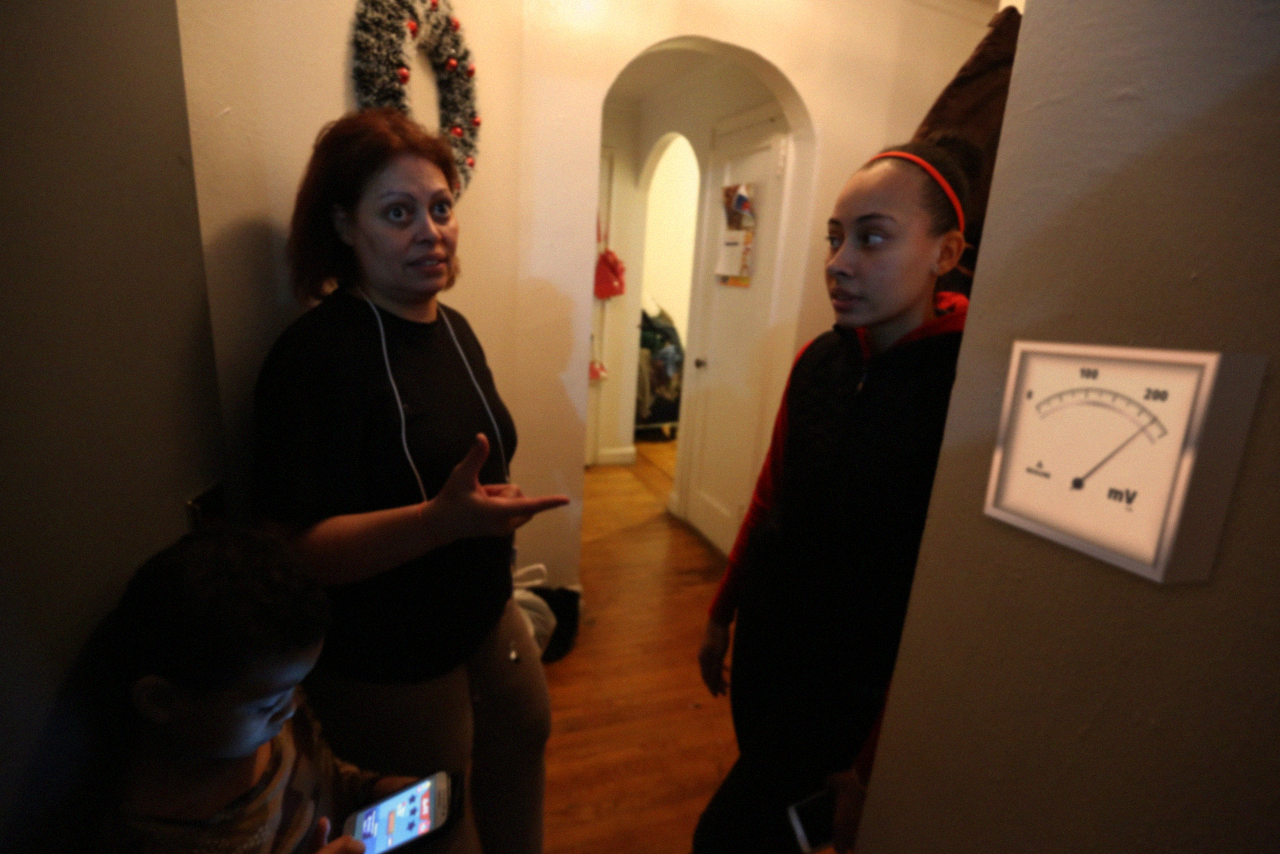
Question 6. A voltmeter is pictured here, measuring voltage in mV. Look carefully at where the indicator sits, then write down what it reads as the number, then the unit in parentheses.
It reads 225 (mV)
